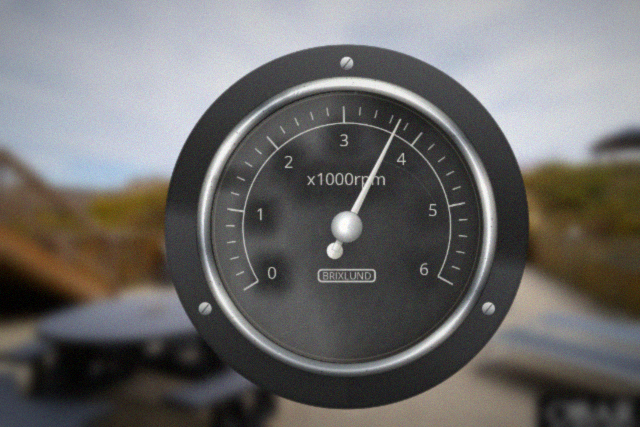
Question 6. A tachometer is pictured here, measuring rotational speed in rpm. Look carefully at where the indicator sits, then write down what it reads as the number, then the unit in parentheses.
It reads 3700 (rpm)
